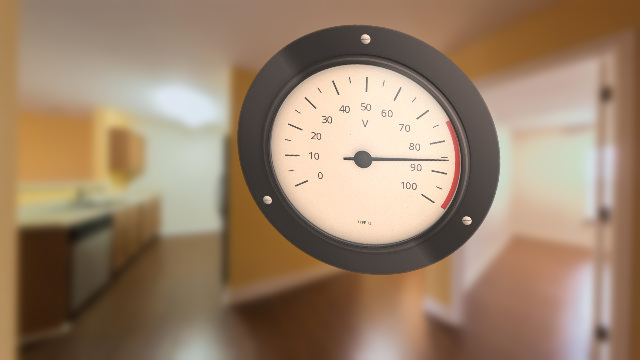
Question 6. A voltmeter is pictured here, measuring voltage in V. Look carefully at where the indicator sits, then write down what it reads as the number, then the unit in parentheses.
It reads 85 (V)
